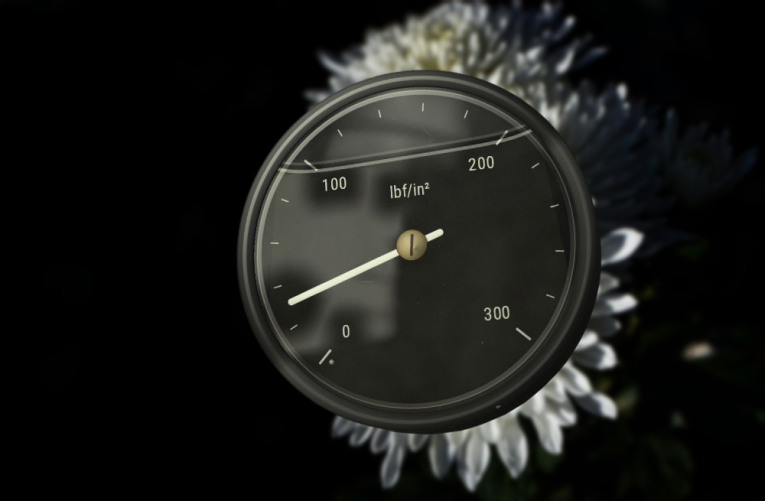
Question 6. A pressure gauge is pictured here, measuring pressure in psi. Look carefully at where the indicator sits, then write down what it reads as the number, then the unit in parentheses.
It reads 30 (psi)
